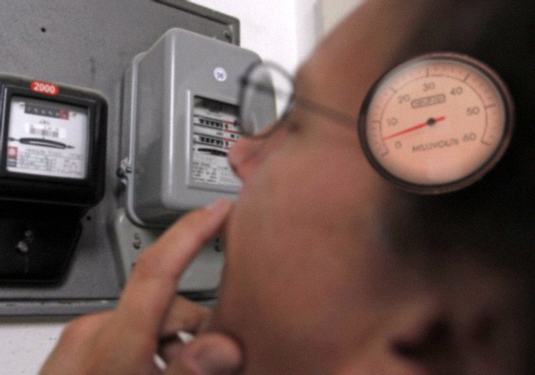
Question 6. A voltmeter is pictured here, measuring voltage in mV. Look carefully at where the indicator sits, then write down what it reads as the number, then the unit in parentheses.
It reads 4 (mV)
